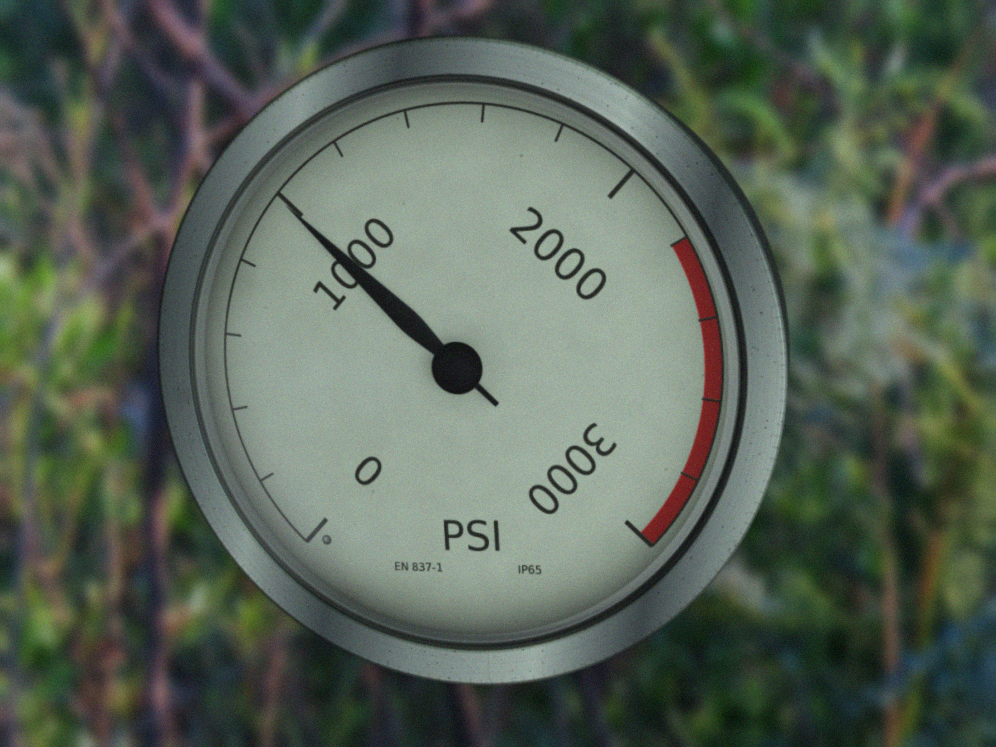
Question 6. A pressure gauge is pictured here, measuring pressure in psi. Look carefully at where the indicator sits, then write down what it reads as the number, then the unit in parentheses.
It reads 1000 (psi)
